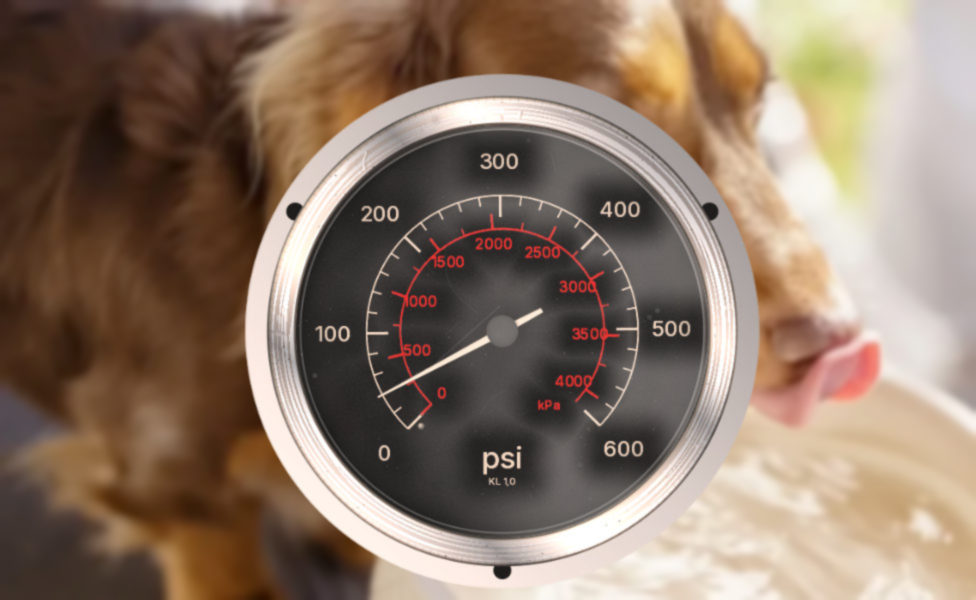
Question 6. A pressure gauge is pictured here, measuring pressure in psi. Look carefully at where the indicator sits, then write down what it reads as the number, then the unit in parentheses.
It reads 40 (psi)
